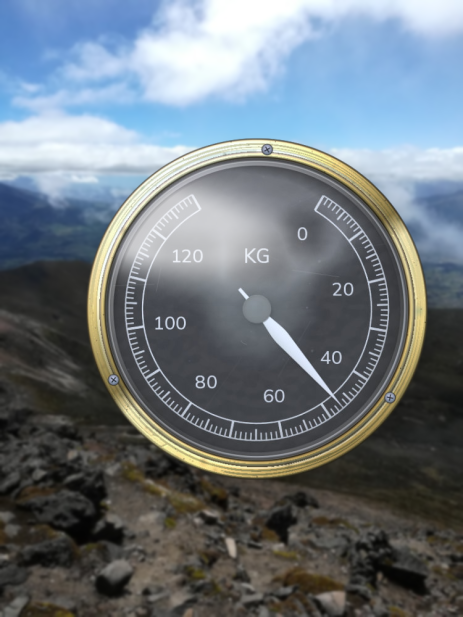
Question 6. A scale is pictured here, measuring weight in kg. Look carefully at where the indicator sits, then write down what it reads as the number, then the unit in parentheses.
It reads 47 (kg)
